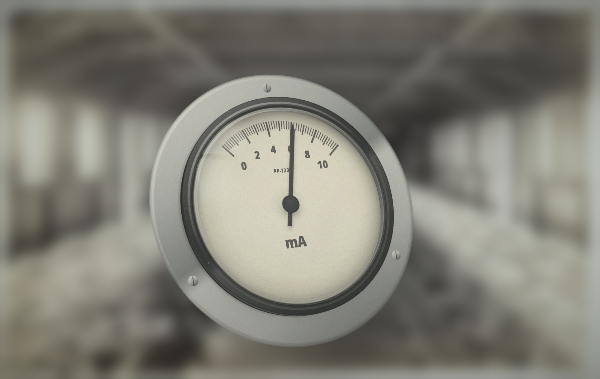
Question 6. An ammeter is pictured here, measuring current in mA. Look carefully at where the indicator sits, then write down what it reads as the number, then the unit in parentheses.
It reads 6 (mA)
